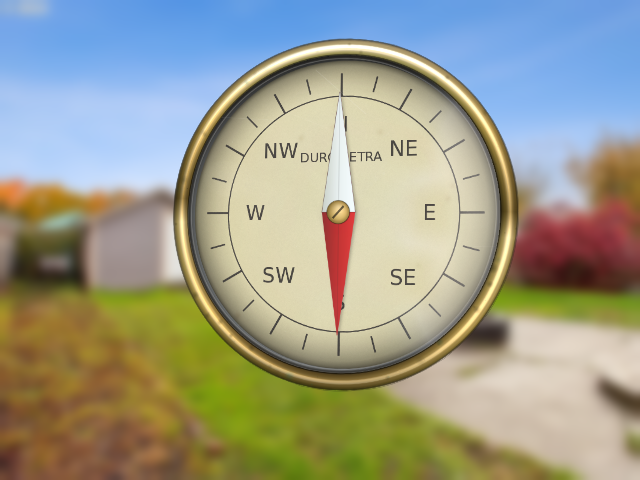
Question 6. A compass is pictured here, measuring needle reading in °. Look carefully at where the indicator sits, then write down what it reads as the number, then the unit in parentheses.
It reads 180 (°)
